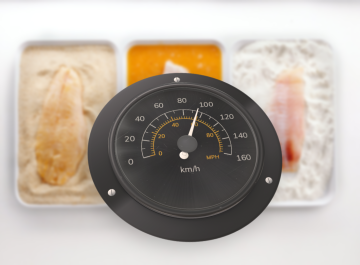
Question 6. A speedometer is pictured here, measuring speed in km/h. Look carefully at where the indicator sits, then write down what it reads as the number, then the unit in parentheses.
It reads 95 (km/h)
